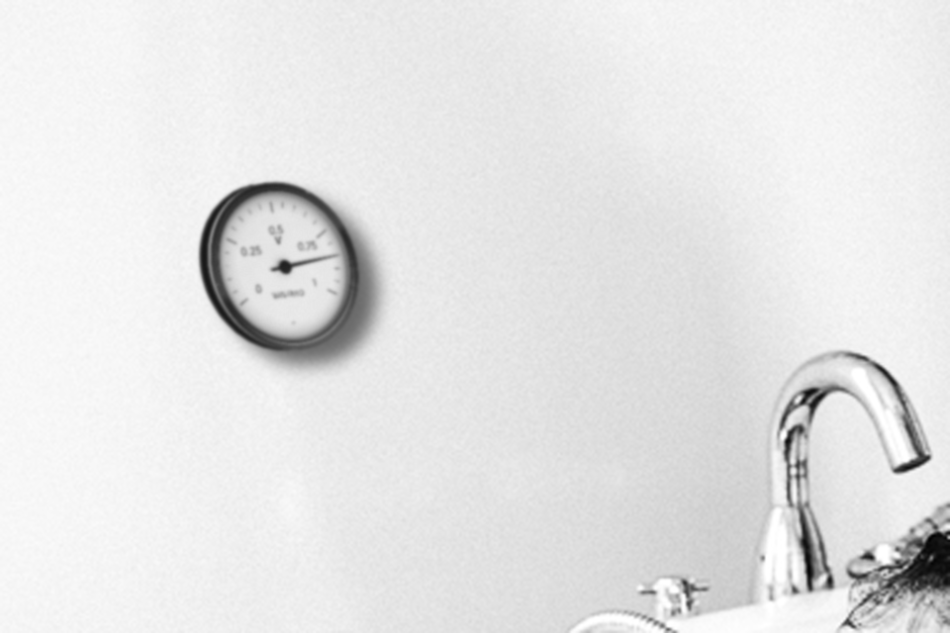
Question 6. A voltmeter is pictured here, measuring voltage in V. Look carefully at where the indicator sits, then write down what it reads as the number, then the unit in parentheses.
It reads 0.85 (V)
